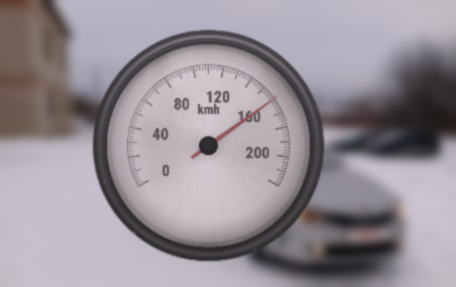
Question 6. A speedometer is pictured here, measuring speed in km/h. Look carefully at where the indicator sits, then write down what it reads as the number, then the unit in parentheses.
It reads 160 (km/h)
